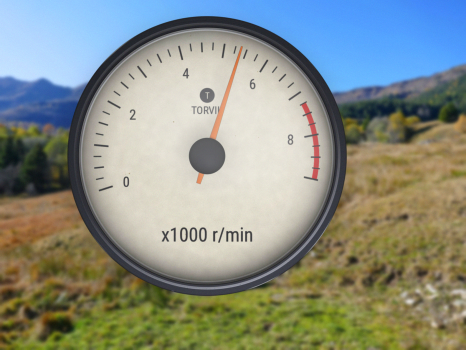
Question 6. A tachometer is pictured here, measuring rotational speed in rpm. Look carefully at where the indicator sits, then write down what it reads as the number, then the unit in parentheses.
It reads 5375 (rpm)
